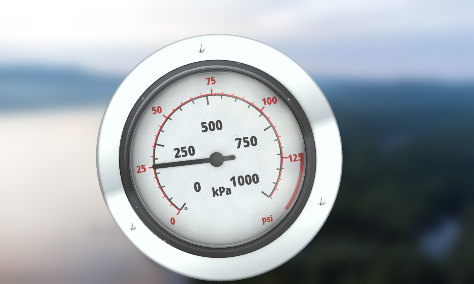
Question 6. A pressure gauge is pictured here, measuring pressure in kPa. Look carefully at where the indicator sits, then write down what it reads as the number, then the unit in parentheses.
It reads 175 (kPa)
